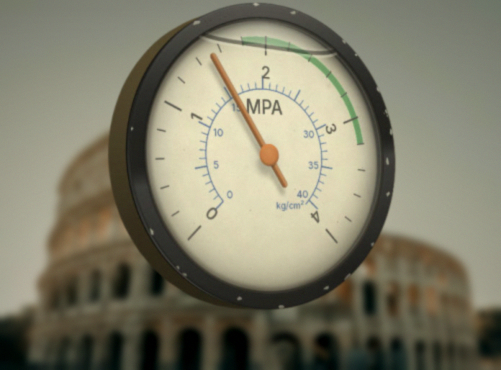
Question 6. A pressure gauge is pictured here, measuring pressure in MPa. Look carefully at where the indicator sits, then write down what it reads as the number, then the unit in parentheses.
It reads 1.5 (MPa)
